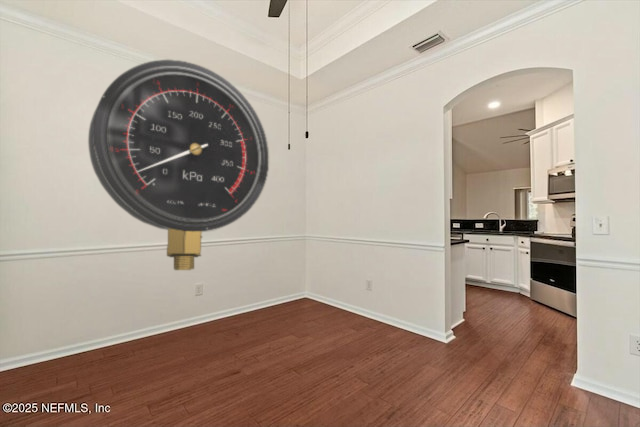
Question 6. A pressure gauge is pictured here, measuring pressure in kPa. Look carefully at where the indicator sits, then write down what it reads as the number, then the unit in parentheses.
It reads 20 (kPa)
